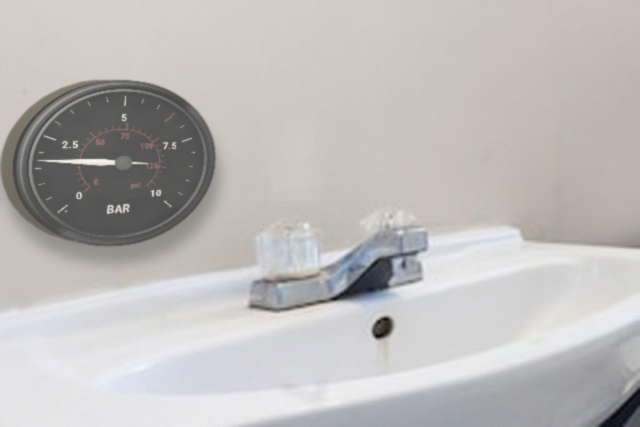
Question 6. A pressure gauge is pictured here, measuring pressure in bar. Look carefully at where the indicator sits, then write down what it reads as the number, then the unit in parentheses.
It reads 1.75 (bar)
